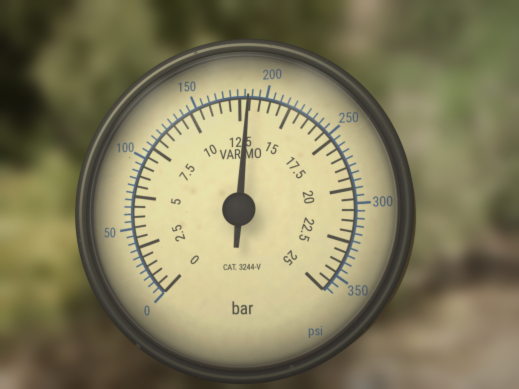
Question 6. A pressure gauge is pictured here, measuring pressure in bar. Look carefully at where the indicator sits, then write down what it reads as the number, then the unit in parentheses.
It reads 13 (bar)
